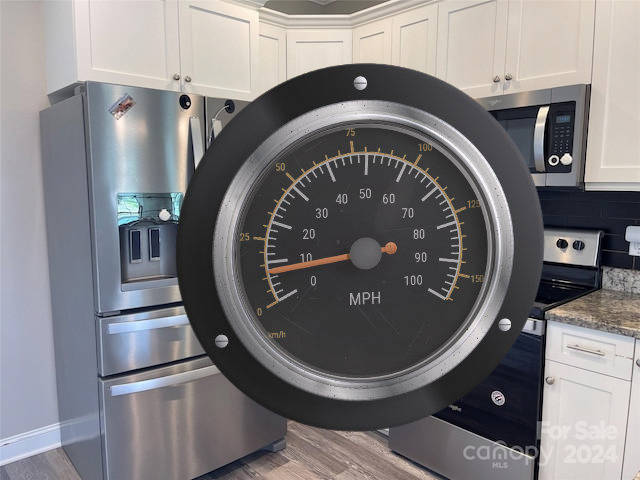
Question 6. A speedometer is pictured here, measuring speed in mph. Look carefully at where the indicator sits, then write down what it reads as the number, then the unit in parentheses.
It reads 8 (mph)
